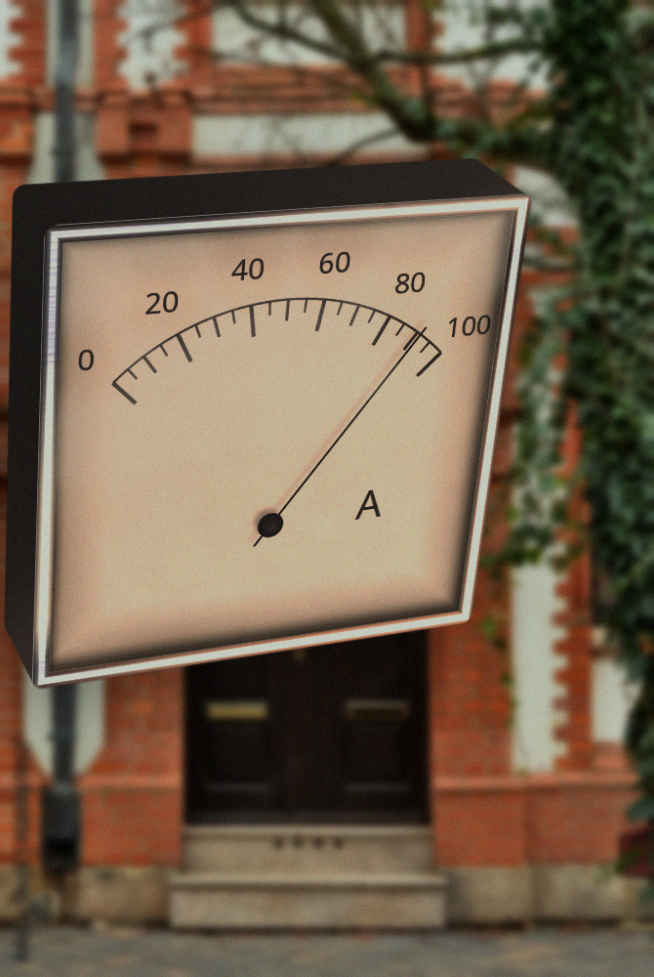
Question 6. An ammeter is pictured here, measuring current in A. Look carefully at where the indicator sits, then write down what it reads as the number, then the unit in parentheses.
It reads 90 (A)
